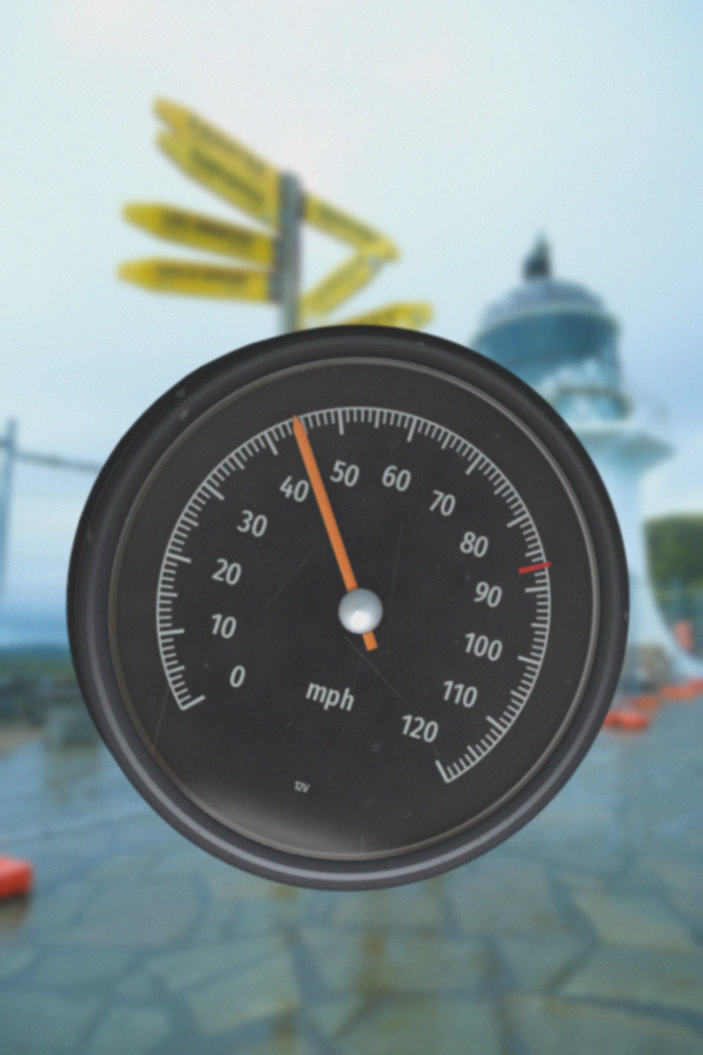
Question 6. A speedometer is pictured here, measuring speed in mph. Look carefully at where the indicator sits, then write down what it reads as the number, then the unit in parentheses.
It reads 44 (mph)
